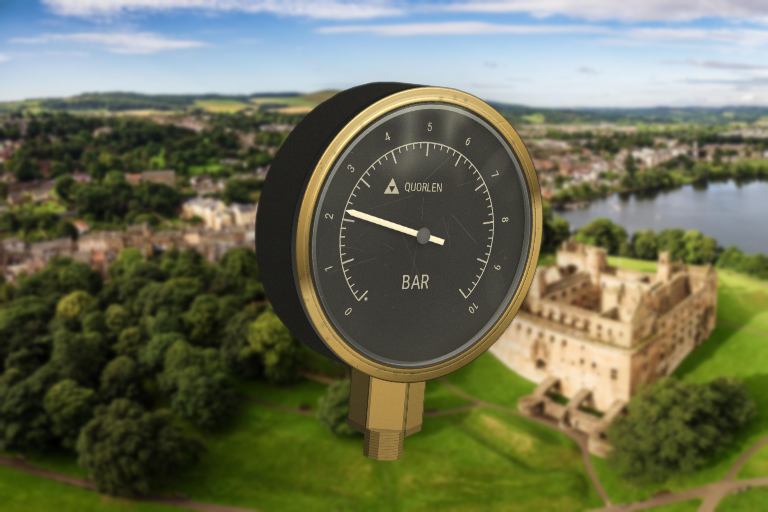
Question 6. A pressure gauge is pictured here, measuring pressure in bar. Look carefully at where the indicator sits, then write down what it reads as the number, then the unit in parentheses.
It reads 2.2 (bar)
